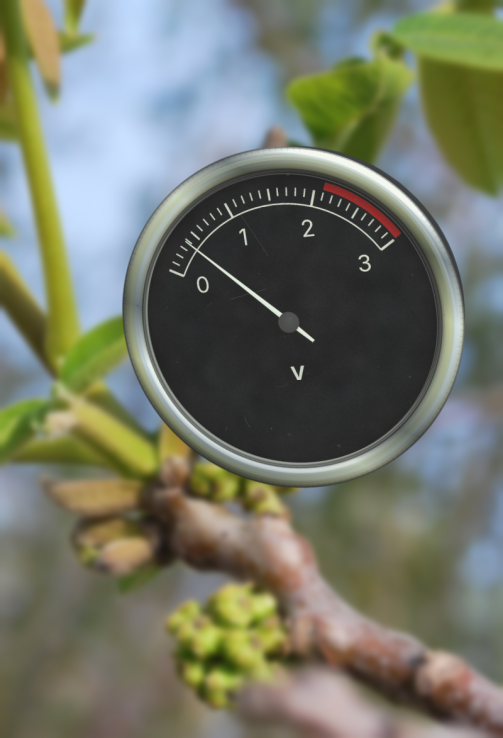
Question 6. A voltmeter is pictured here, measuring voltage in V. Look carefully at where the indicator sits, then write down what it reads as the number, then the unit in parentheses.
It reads 0.4 (V)
